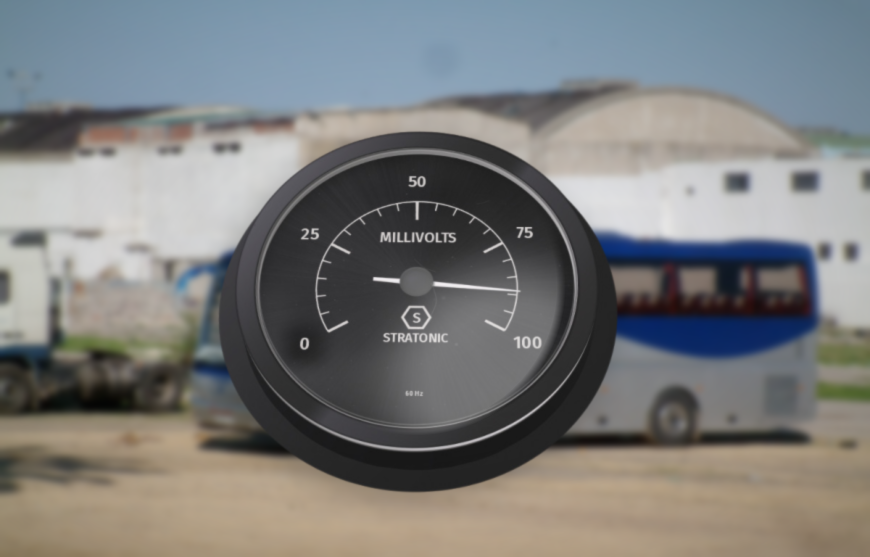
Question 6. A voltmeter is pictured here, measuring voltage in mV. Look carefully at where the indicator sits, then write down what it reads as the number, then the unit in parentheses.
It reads 90 (mV)
